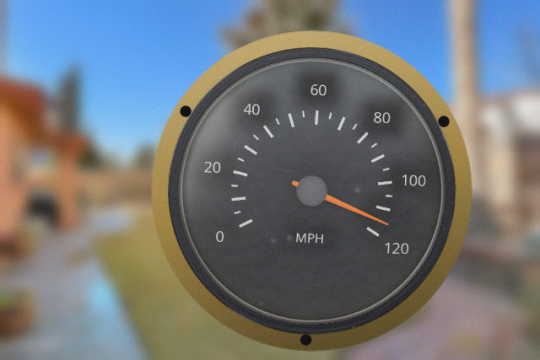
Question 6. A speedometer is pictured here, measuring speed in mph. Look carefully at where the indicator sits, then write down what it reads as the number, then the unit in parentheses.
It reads 115 (mph)
